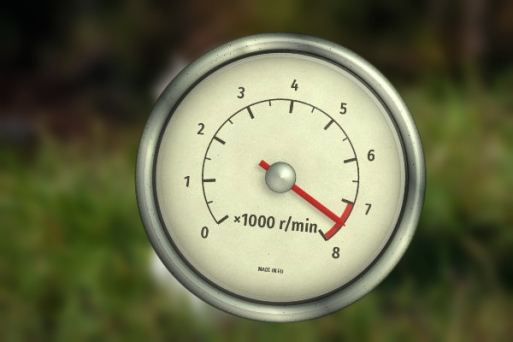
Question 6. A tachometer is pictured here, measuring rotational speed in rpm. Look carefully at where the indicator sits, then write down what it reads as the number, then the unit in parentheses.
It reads 7500 (rpm)
